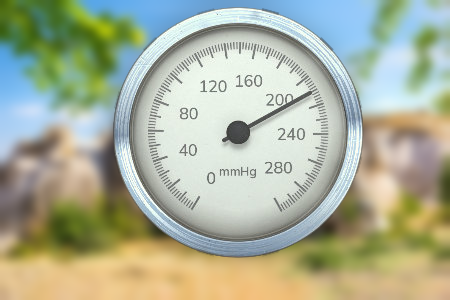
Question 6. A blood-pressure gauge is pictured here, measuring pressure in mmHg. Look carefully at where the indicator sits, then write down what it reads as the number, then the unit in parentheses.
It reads 210 (mmHg)
